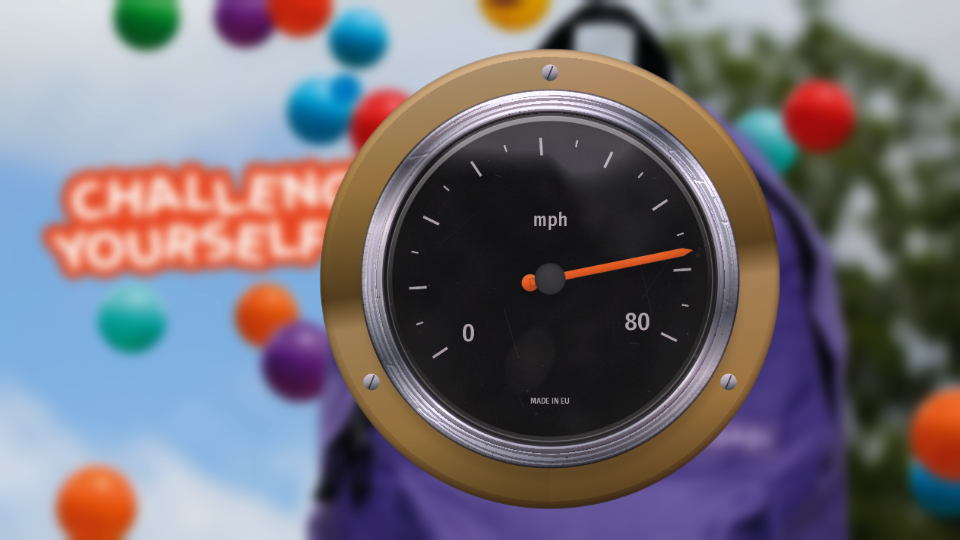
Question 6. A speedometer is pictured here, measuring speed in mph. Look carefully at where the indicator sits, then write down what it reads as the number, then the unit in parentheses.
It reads 67.5 (mph)
